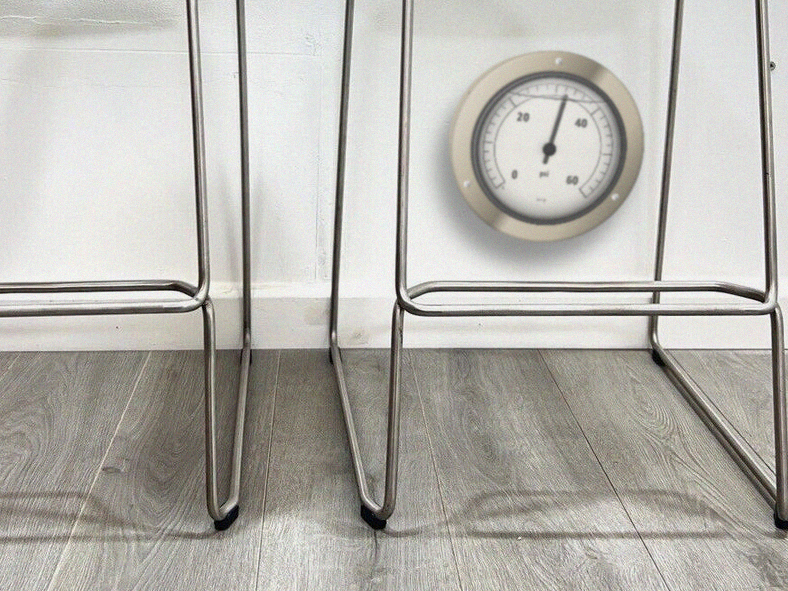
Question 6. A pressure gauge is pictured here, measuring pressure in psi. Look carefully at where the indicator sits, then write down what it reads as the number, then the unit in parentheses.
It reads 32 (psi)
